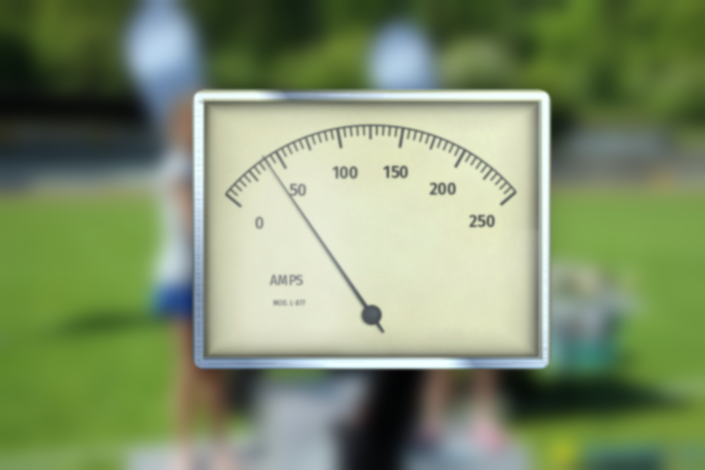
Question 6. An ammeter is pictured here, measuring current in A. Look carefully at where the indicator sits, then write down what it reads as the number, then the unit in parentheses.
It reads 40 (A)
